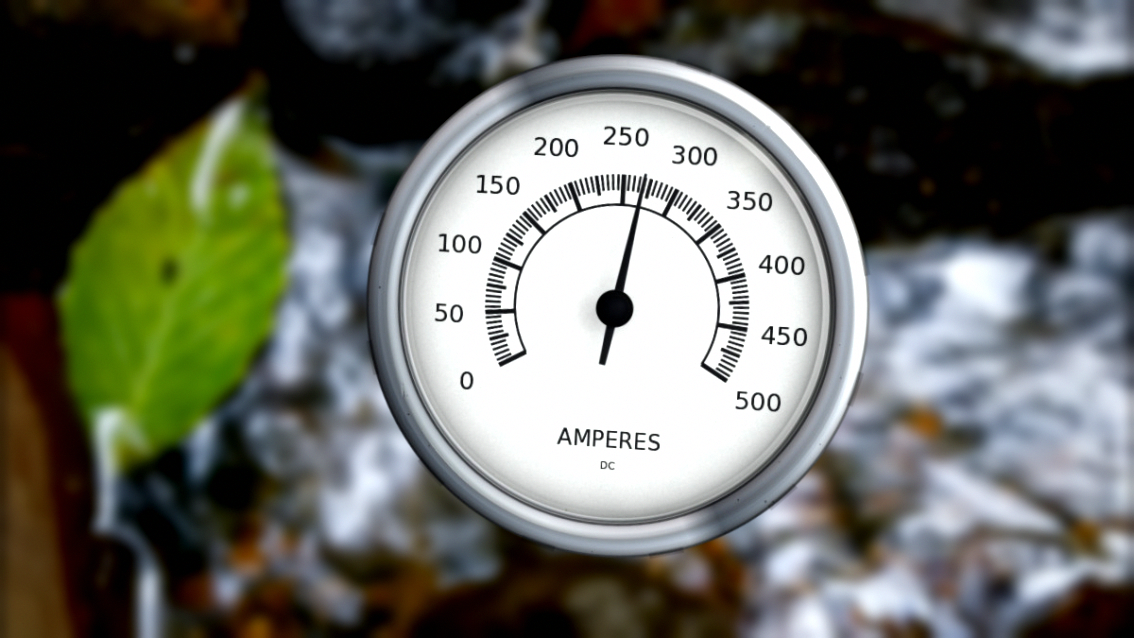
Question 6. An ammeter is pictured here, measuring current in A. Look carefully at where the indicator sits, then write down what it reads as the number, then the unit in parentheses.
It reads 270 (A)
